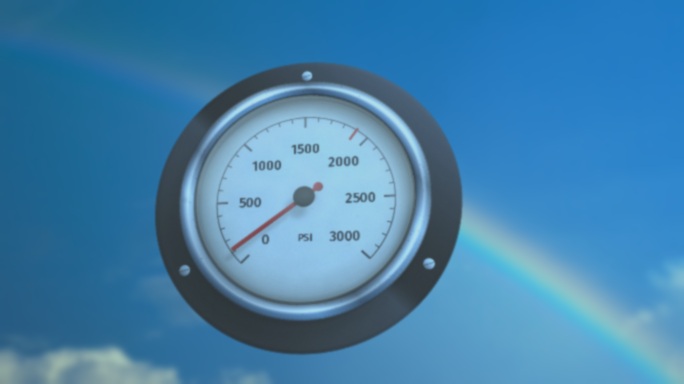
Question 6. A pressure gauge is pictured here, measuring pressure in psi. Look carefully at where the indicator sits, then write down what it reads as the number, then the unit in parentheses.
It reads 100 (psi)
